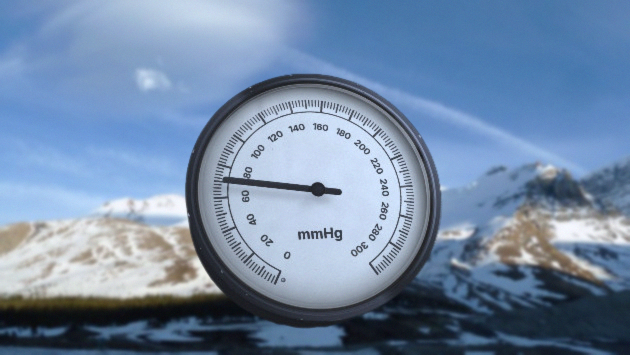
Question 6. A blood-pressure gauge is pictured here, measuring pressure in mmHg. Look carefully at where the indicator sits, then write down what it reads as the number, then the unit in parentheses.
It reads 70 (mmHg)
